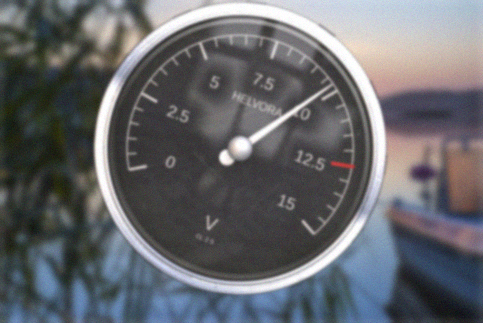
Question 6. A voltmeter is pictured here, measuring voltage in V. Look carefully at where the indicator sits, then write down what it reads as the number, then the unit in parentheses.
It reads 9.75 (V)
